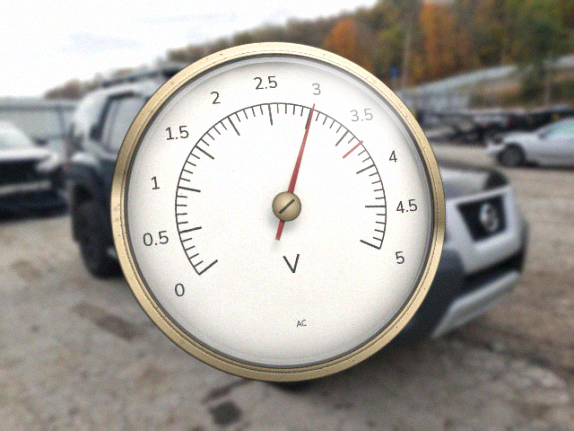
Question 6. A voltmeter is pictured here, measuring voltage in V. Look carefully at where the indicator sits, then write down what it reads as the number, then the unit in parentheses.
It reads 3 (V)
